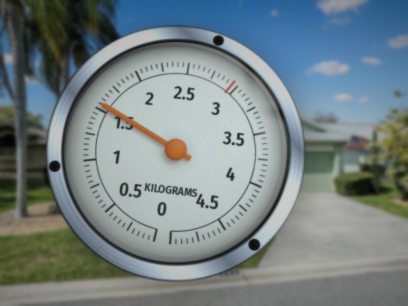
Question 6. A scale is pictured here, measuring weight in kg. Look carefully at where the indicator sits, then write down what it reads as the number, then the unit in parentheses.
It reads 1.55 (kg)
